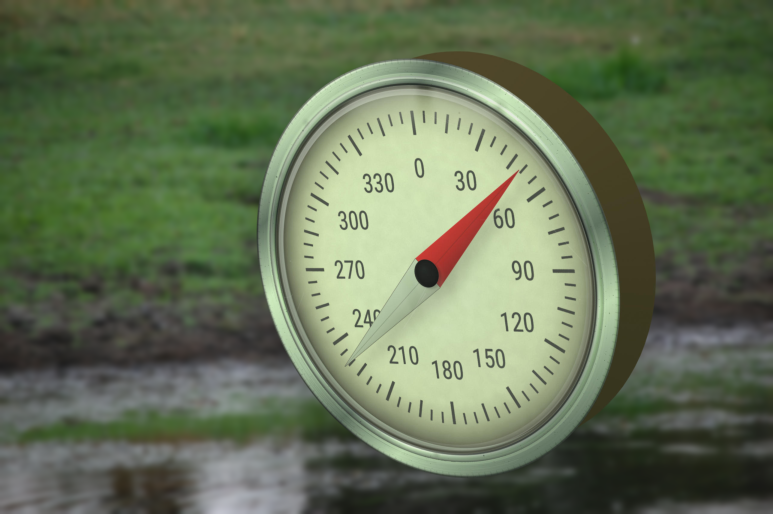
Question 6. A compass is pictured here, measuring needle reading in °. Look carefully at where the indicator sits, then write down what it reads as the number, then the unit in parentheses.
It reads 50 (°)
